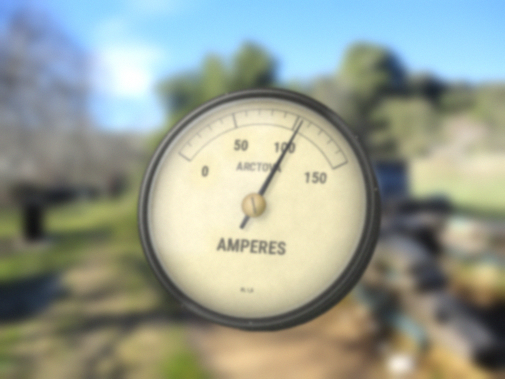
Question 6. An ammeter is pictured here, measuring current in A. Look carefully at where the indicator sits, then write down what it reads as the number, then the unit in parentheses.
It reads 105 (A)
